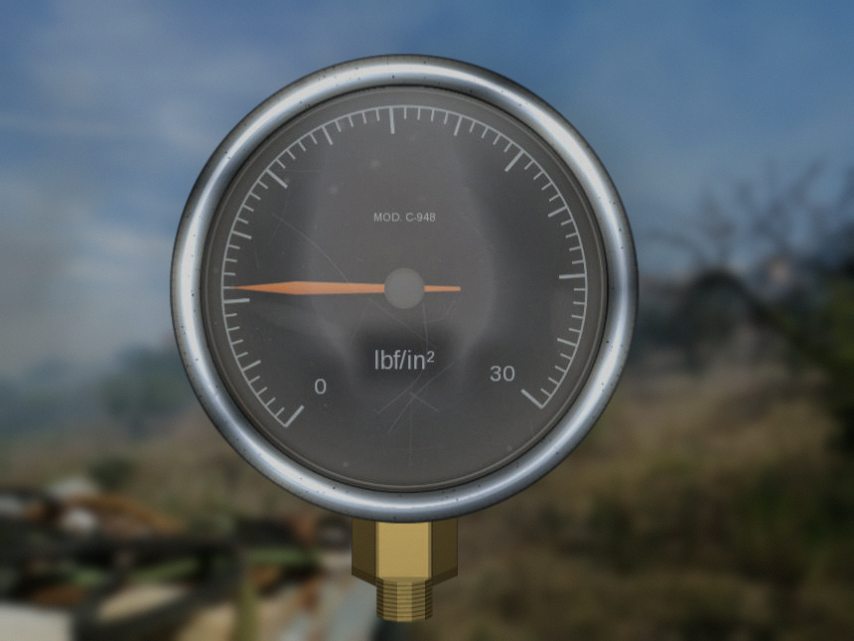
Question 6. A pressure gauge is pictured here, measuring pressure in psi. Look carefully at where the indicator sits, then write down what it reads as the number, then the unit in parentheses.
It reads 5.5 (psi)
